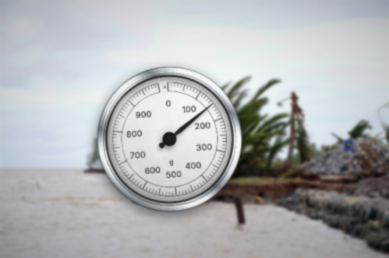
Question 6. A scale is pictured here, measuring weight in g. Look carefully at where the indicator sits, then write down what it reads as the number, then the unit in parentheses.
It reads 150 (g)
